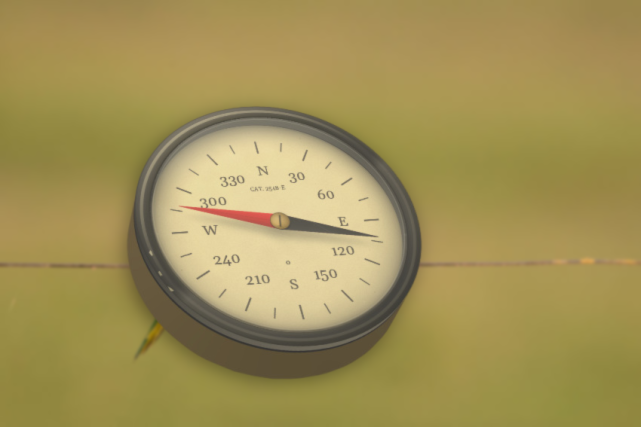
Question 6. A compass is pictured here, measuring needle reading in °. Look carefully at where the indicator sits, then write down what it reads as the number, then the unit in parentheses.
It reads 285 (°)
